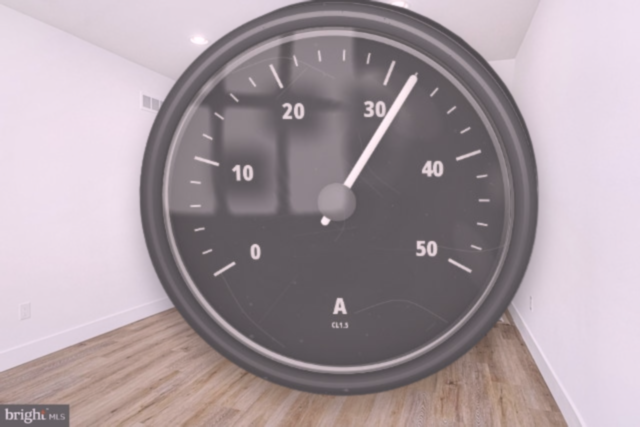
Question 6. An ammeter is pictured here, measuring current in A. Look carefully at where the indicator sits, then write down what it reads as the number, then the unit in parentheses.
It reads 32 (A)
